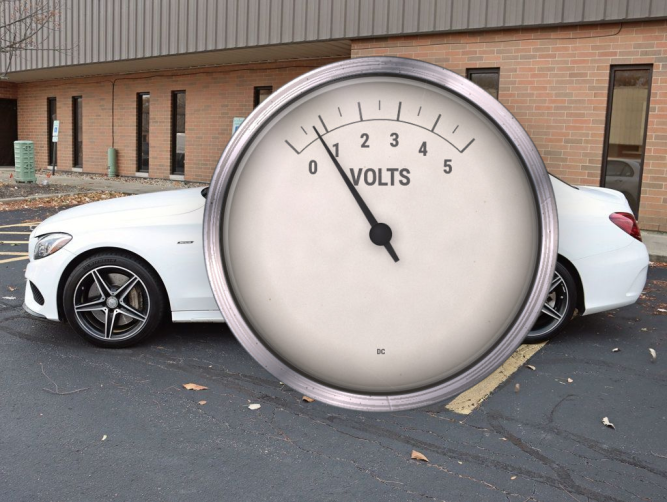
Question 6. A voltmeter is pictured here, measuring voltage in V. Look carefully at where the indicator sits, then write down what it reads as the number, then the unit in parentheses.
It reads 0.75 (V)
